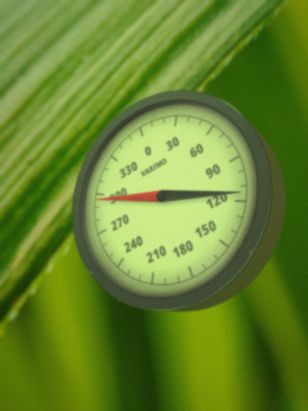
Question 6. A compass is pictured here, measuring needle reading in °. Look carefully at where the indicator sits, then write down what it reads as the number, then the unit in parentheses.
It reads 295 (°)
